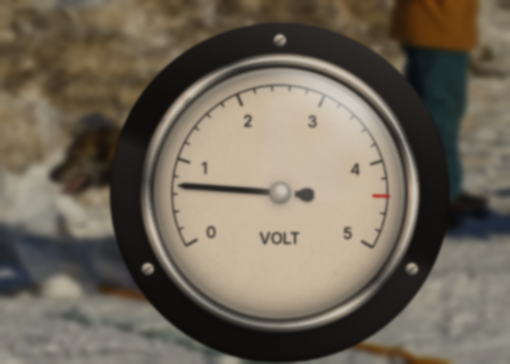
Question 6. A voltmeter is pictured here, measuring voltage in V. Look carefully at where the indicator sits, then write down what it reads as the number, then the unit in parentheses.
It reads 0.7 (V)
